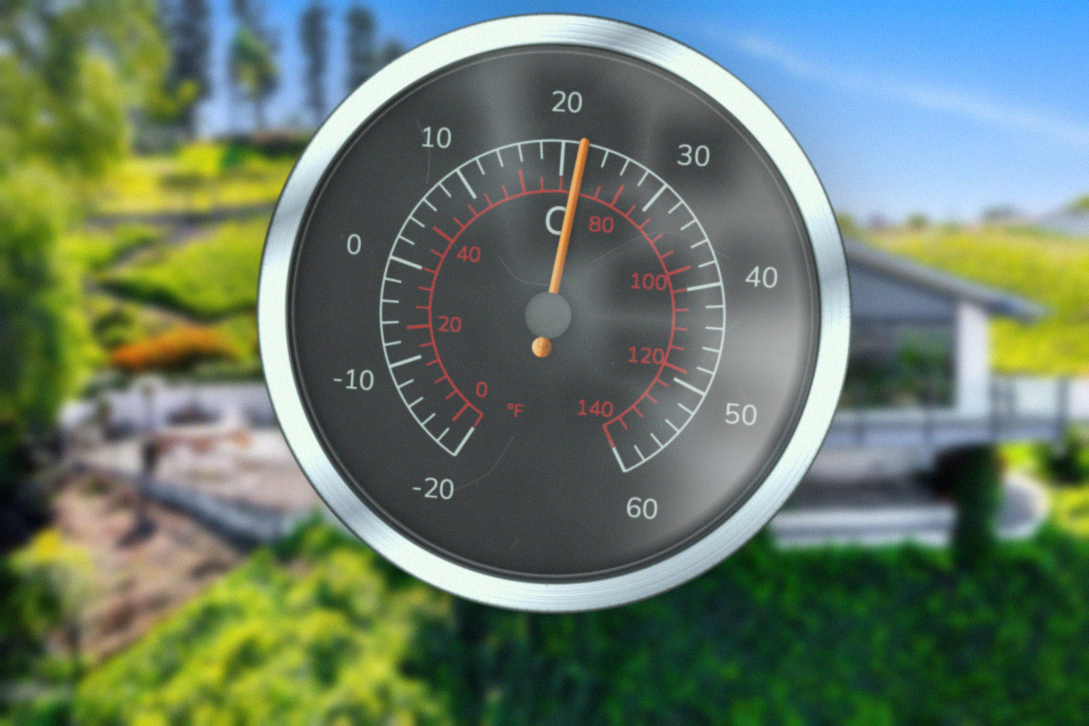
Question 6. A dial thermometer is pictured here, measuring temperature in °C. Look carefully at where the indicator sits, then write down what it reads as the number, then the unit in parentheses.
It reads 22 (°C)
